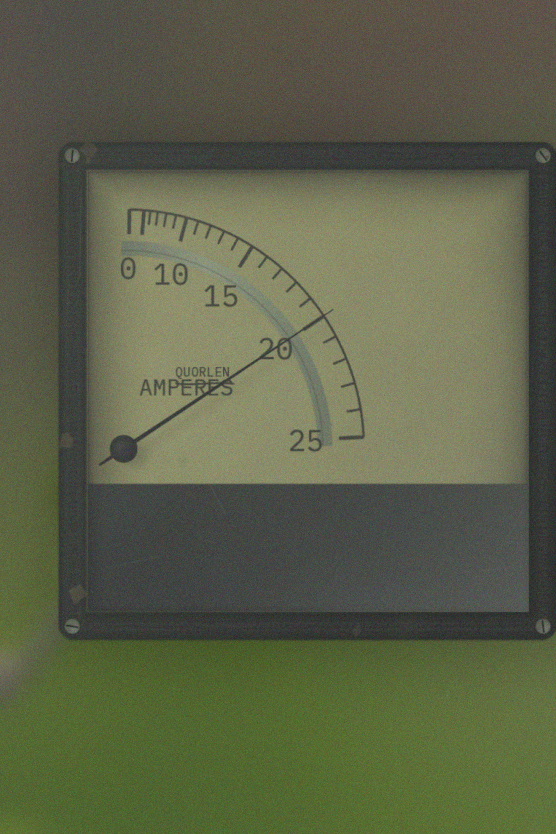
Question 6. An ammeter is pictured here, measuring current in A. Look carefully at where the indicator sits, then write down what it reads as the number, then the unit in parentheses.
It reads 20 (A)
